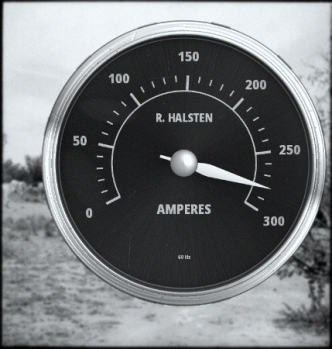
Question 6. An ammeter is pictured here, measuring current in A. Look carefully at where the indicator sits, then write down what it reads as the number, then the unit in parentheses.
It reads 280 (A)
